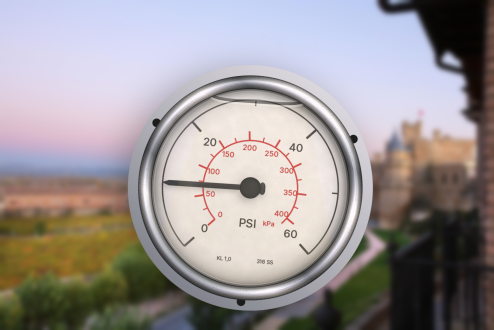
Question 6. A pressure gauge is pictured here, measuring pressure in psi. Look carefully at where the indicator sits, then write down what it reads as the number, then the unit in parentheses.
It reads 10 (psi)
